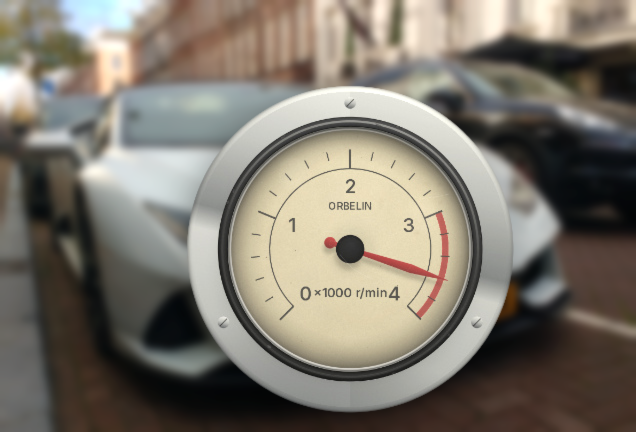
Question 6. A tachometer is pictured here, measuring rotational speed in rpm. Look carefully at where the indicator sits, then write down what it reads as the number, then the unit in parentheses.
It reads 3600 (rpm)
